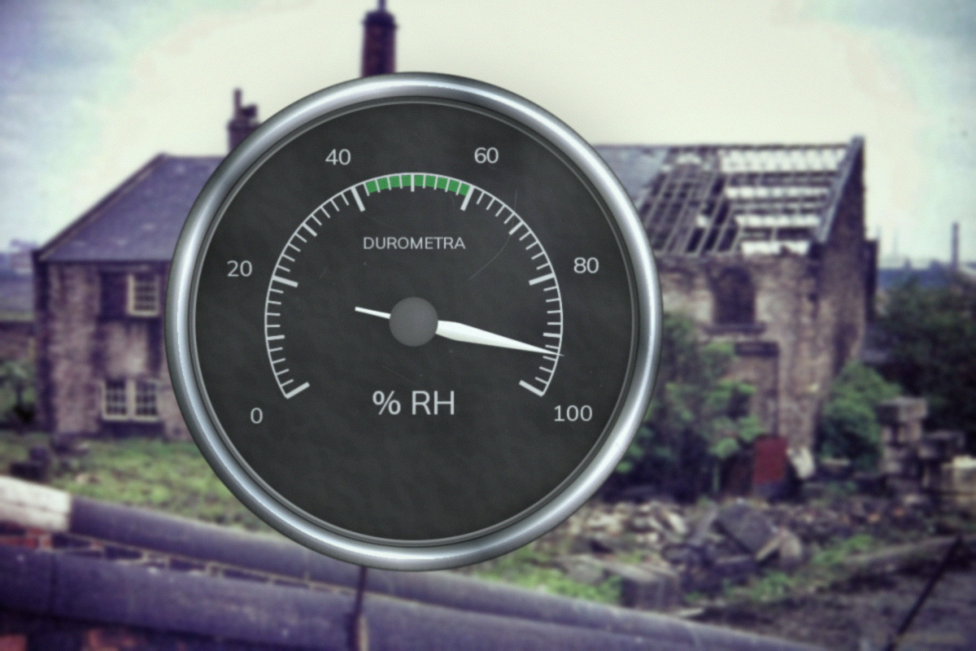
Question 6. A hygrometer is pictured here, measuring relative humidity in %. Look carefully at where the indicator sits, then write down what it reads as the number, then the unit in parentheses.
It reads 93 (%)
